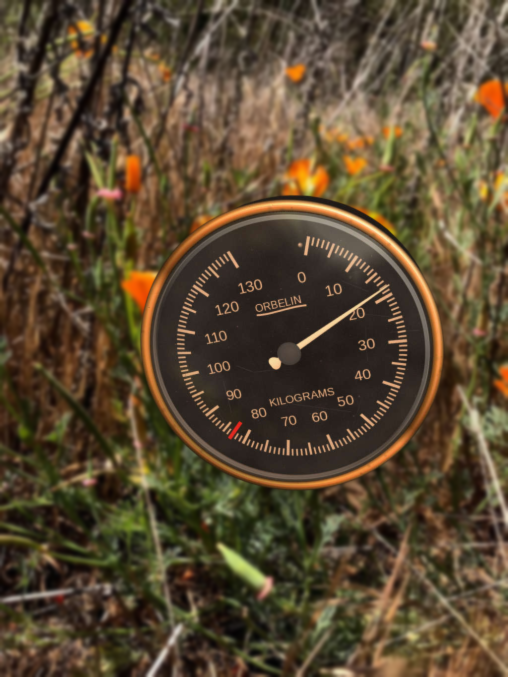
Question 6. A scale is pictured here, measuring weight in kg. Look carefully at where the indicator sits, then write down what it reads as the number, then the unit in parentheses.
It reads 18 (kg)
